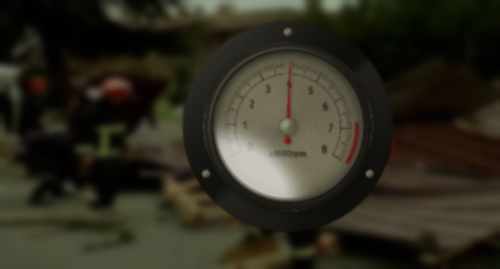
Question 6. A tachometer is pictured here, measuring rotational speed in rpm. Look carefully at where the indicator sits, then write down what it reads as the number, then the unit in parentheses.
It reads 4000 (rpm)
